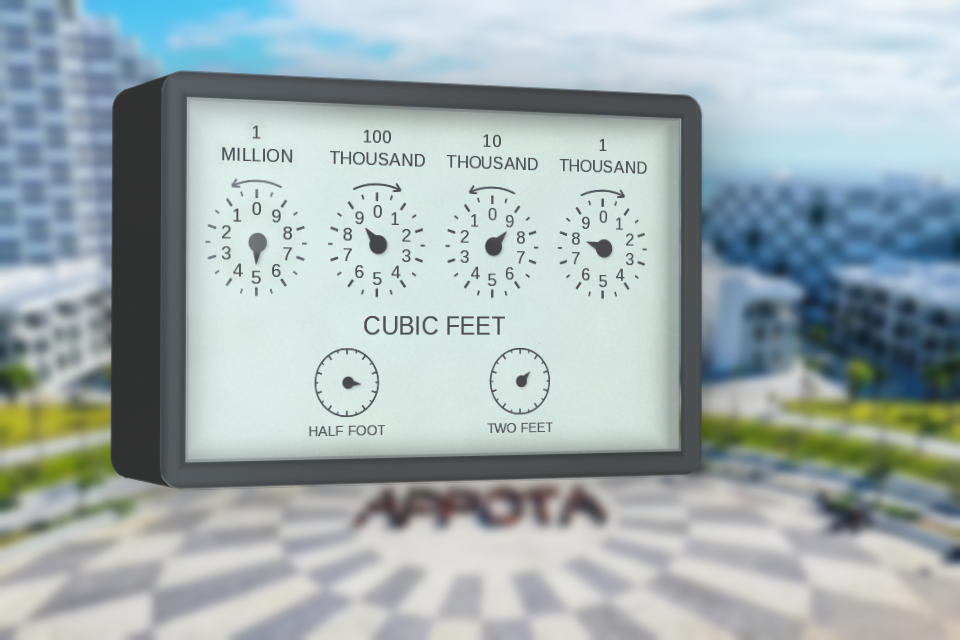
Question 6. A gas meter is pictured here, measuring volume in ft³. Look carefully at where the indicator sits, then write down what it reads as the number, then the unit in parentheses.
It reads 488800 (ft³)
